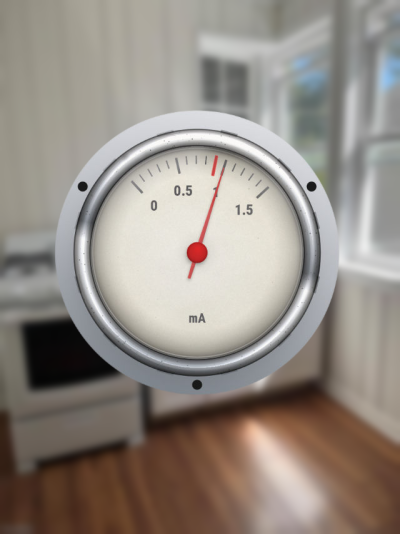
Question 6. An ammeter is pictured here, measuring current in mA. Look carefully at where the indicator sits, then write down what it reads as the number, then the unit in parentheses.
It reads 1 (mA)
